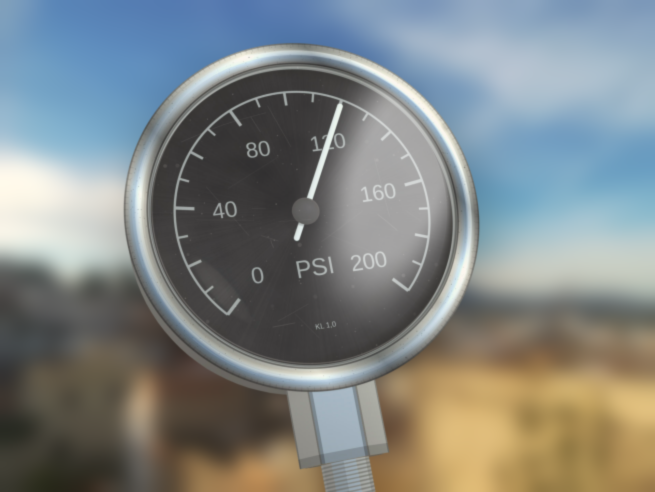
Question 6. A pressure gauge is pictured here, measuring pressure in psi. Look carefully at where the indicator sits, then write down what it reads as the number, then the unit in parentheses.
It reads 120 (psi)
